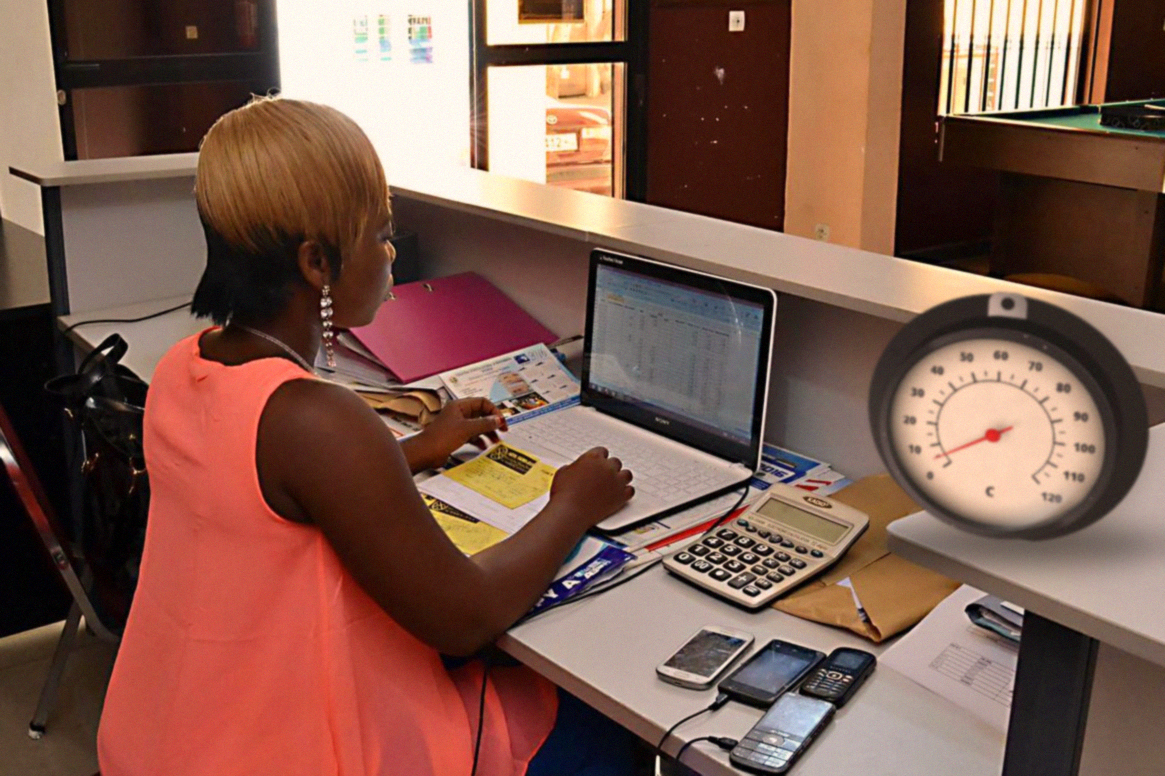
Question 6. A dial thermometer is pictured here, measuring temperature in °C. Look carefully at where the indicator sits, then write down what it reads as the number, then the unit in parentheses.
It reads 5 (°C)
